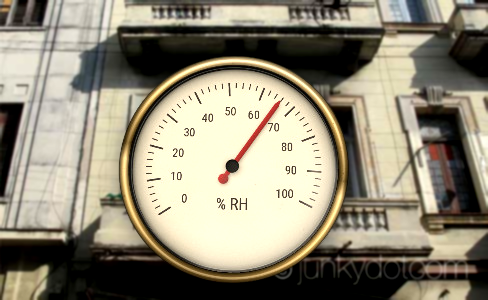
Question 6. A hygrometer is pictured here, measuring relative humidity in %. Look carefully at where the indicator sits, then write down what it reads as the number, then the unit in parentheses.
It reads 66 (%)
